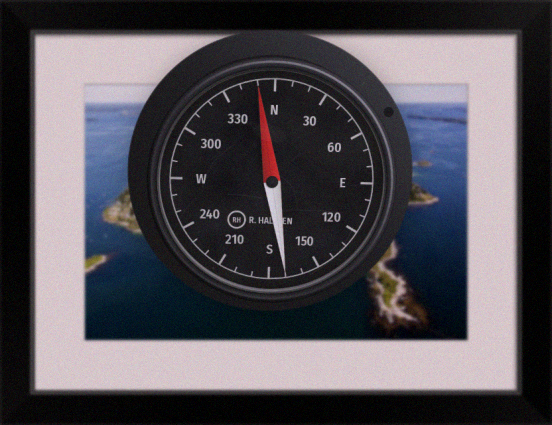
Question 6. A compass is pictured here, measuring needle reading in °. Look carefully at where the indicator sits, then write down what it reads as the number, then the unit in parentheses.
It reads 350 (°)
